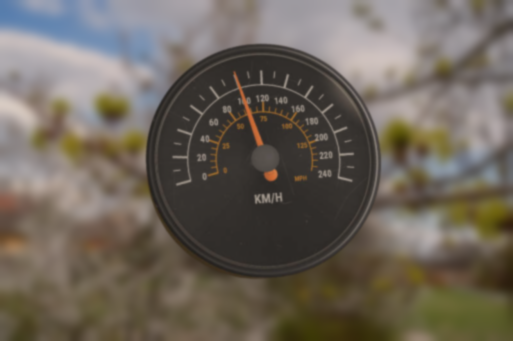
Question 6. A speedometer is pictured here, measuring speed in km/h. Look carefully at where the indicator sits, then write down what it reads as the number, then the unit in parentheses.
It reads 100 (km/h)
